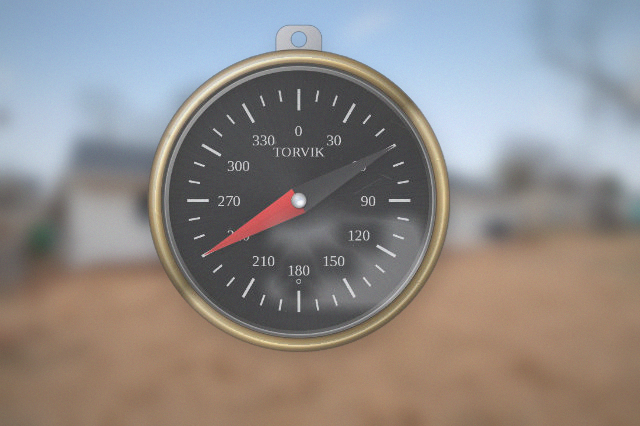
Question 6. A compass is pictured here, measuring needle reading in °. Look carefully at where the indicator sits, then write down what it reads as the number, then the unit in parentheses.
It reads 240 (°)
